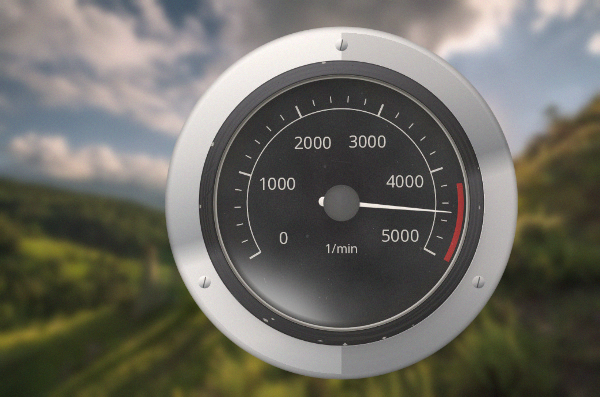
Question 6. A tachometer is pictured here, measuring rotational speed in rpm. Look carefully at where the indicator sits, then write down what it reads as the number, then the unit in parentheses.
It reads 4500 (rpm)
